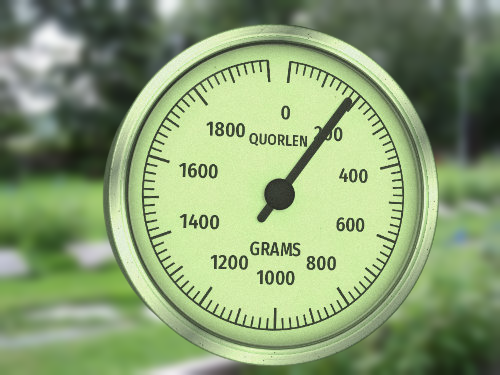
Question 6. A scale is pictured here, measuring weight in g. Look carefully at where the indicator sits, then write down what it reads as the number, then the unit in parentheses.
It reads 180 (g)
